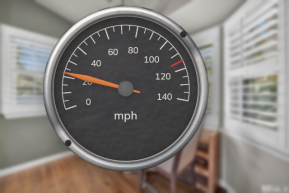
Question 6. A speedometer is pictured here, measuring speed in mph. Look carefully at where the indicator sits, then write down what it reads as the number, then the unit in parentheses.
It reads 22.5 (mph)
